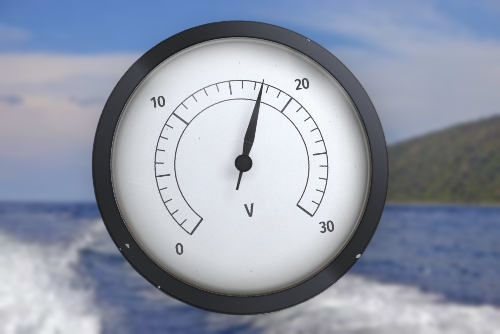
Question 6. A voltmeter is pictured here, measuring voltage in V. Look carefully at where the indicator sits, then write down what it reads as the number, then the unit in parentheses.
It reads 17.5 (V)
